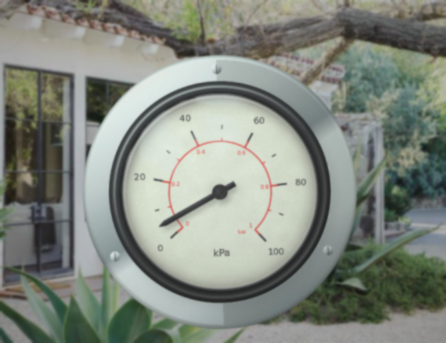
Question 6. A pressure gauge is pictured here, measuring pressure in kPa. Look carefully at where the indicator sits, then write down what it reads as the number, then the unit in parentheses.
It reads 5 (kPa)
